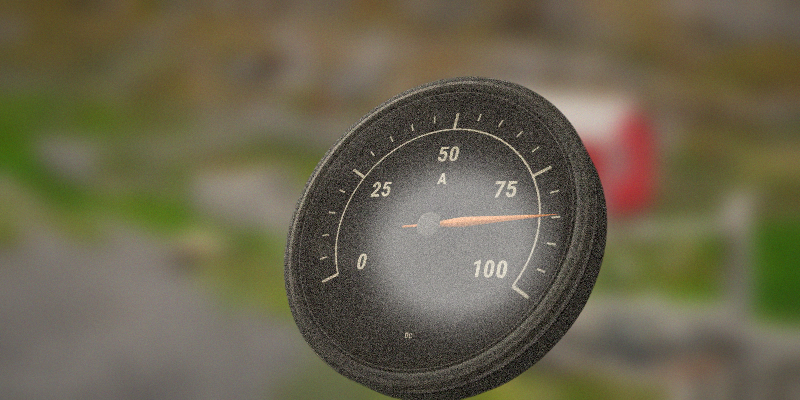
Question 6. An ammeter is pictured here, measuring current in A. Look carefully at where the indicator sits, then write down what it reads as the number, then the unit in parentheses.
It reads 85 (A)
